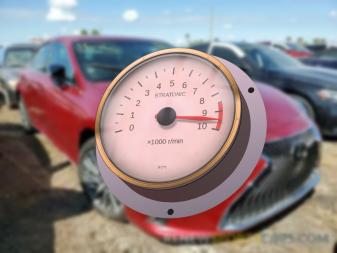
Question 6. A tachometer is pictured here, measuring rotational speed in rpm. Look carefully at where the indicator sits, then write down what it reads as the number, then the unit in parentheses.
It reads 9500 (rpm)
